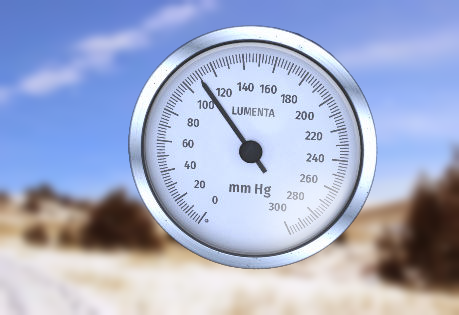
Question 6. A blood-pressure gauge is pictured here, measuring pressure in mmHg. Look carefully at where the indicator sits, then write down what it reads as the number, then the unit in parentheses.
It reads 110 (mmHg)
